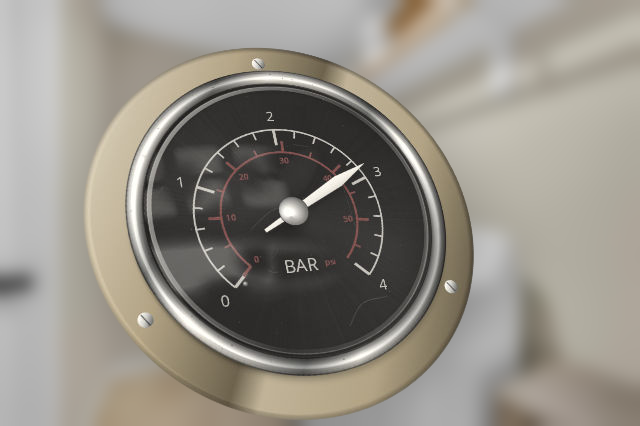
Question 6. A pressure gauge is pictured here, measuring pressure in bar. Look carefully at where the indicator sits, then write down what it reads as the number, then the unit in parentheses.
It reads 2.9 (bar)
